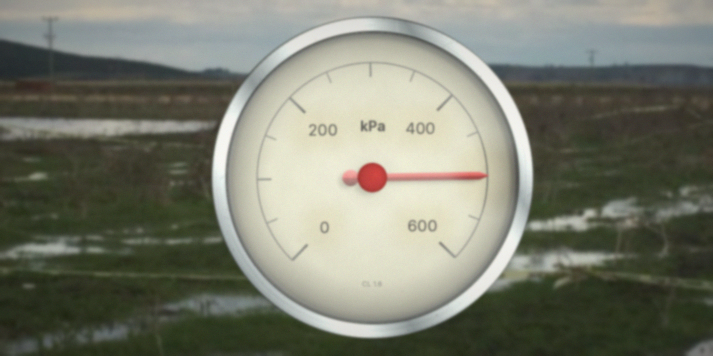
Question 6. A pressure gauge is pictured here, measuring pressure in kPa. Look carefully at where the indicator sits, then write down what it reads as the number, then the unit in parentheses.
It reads 500 (kPa)
